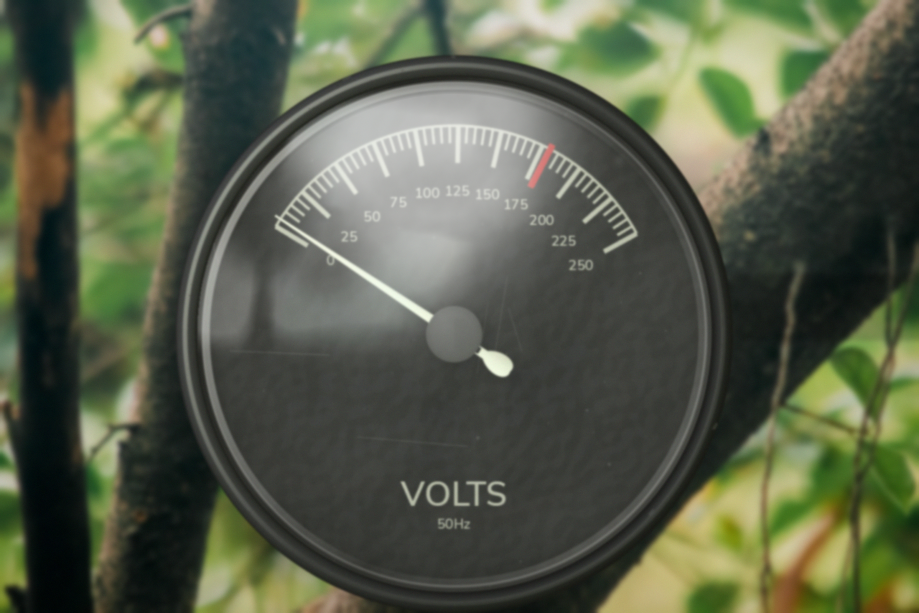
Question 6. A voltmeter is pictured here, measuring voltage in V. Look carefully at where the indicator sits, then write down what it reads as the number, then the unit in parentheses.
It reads 5 (V)
